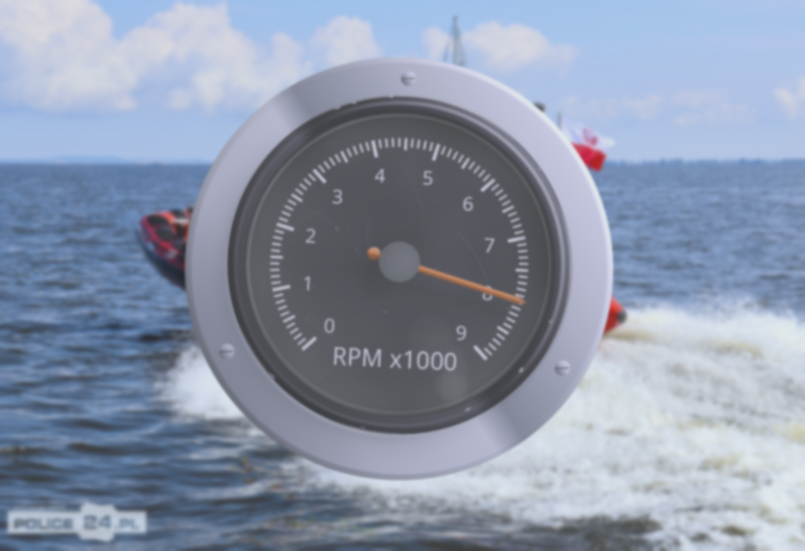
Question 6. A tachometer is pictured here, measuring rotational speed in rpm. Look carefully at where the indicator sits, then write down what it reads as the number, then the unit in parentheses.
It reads 8000 (rpm)
